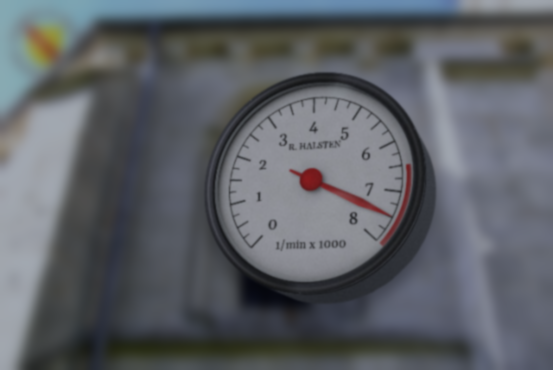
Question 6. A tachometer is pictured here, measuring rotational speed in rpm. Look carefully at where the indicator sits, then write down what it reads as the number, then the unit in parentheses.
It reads 7500 (rpm)
